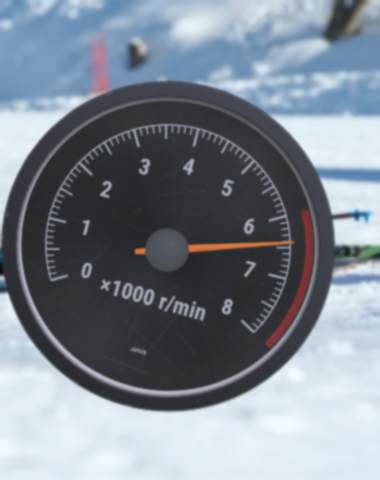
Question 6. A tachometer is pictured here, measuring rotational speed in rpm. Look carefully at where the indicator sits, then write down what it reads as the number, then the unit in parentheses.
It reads 6400 (rpm)
